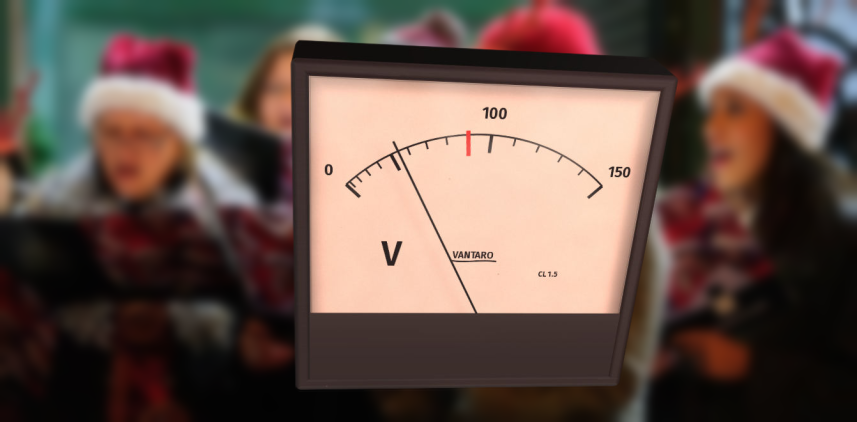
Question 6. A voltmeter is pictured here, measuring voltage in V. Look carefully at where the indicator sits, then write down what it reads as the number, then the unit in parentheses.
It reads 55 (V)
